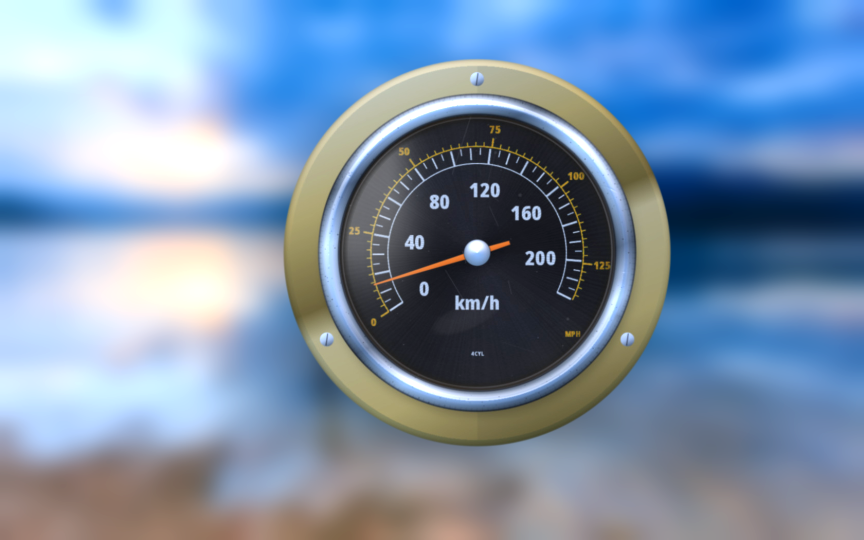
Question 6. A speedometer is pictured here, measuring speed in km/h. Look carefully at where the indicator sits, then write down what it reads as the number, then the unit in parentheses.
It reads 15 (km/h)
